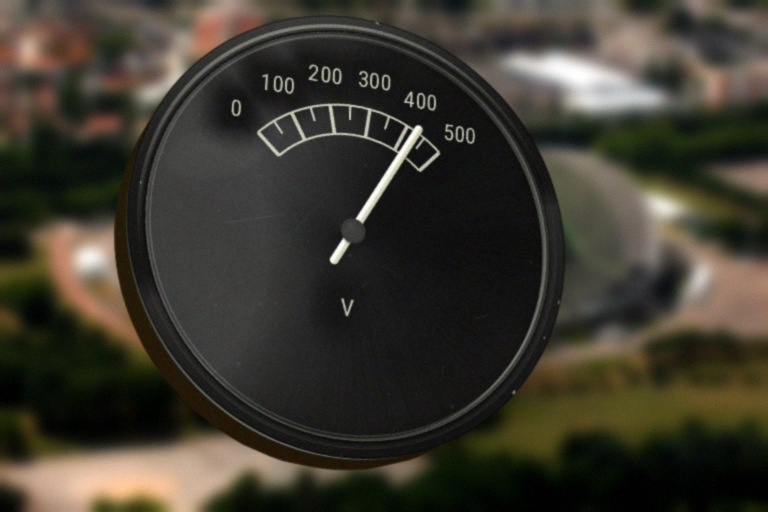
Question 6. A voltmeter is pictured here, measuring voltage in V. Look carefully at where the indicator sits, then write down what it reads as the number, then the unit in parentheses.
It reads 425 (V)
